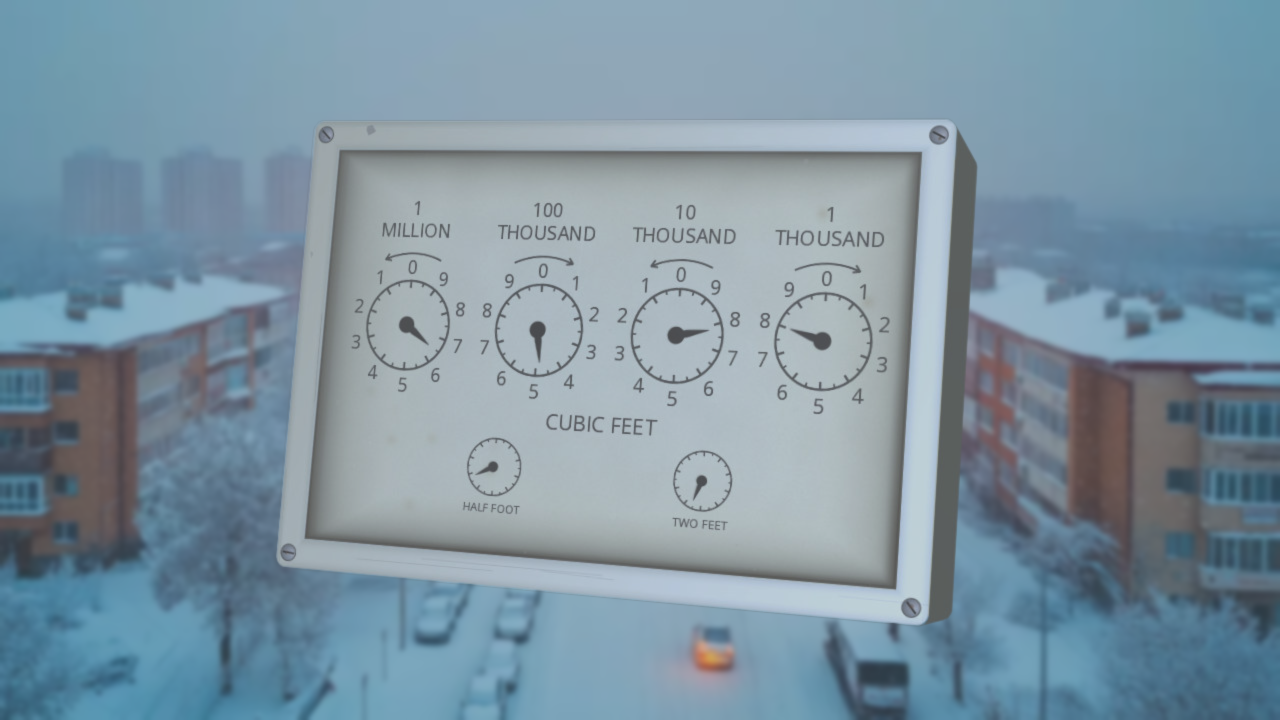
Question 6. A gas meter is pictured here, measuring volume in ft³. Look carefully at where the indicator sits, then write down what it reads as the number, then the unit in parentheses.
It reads 647800 (ft³)
